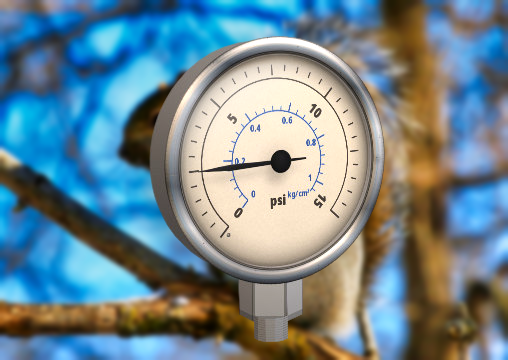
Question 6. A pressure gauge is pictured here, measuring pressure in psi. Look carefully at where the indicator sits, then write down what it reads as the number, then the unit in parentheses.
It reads 2.5 (psi)
